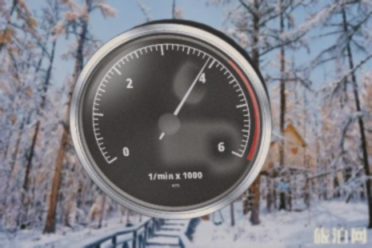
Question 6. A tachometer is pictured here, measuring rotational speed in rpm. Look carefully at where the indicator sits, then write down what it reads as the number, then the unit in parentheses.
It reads 3900 (rpm)
